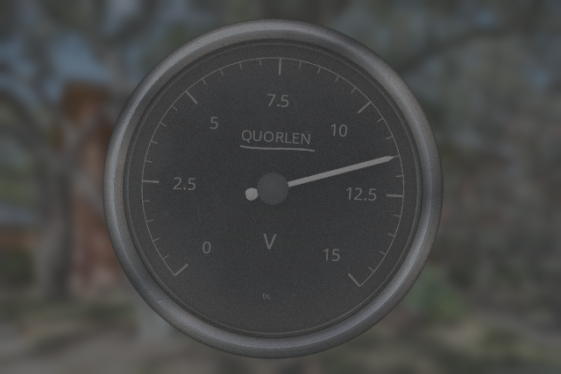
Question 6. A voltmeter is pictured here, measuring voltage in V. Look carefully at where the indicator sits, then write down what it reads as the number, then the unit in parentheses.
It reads 11.5 (V)
